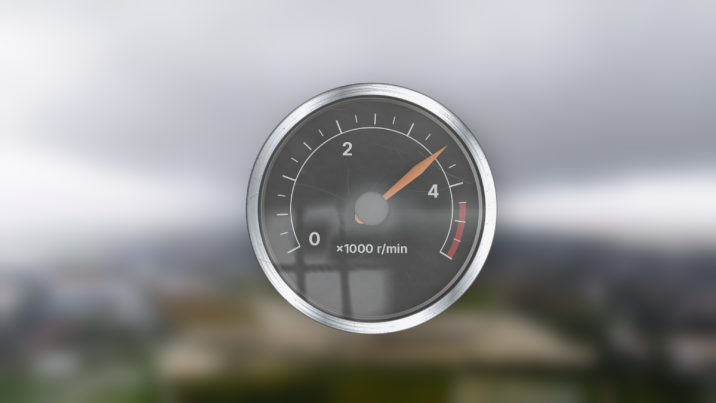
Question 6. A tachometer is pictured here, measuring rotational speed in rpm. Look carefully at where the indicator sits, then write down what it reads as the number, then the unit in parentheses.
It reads 3500 (rpm)
